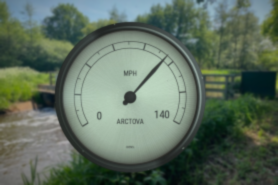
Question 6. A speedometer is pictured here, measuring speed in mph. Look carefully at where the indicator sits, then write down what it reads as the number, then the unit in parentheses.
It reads 95 (mph)
